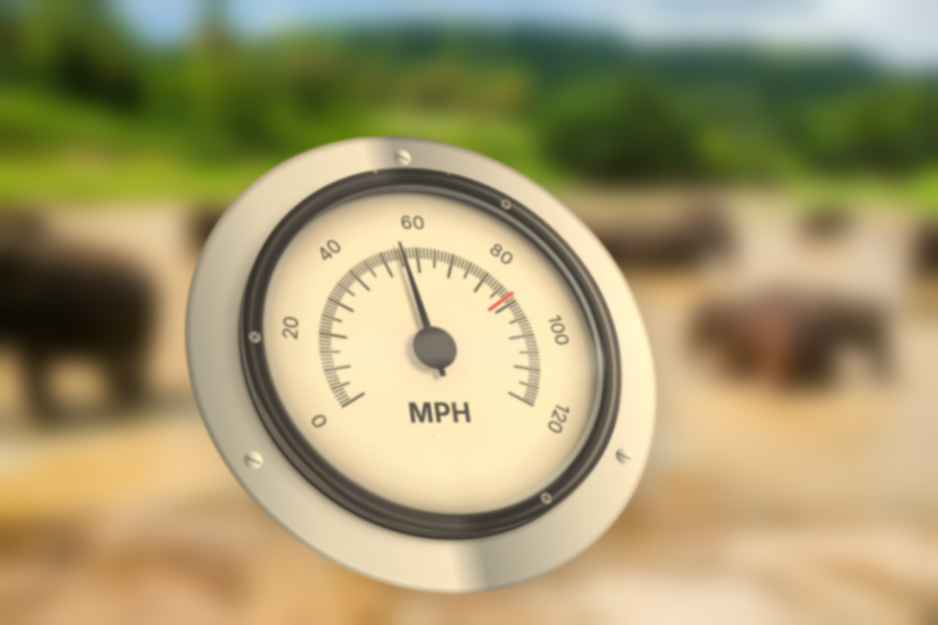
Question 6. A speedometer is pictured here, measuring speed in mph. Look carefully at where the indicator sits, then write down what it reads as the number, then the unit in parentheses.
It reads 55 (mph)
